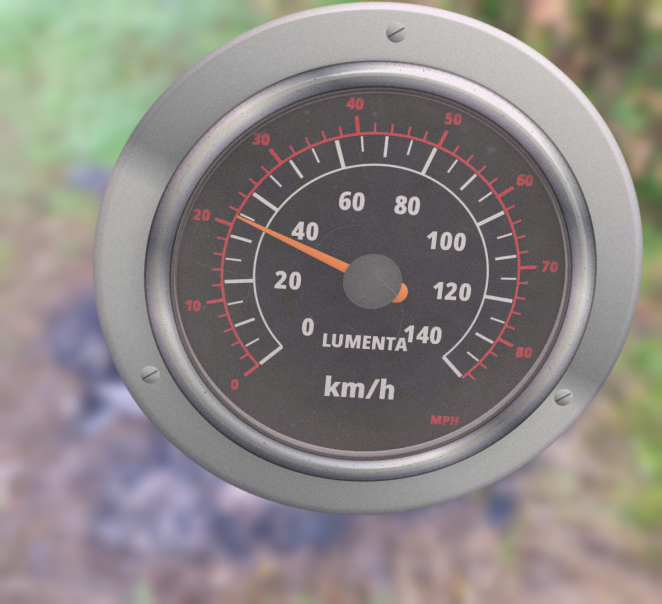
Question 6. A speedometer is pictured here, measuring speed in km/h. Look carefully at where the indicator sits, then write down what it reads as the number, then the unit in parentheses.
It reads 35 (km/h)
